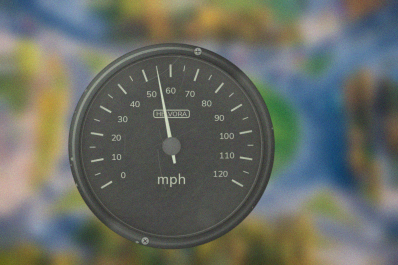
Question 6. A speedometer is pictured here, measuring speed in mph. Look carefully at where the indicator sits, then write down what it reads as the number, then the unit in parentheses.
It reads 55 (mph)
